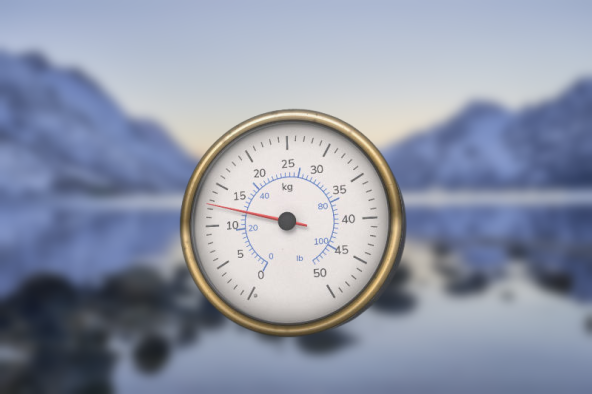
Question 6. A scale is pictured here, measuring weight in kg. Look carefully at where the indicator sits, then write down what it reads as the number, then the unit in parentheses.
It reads 12.5 (kg)
